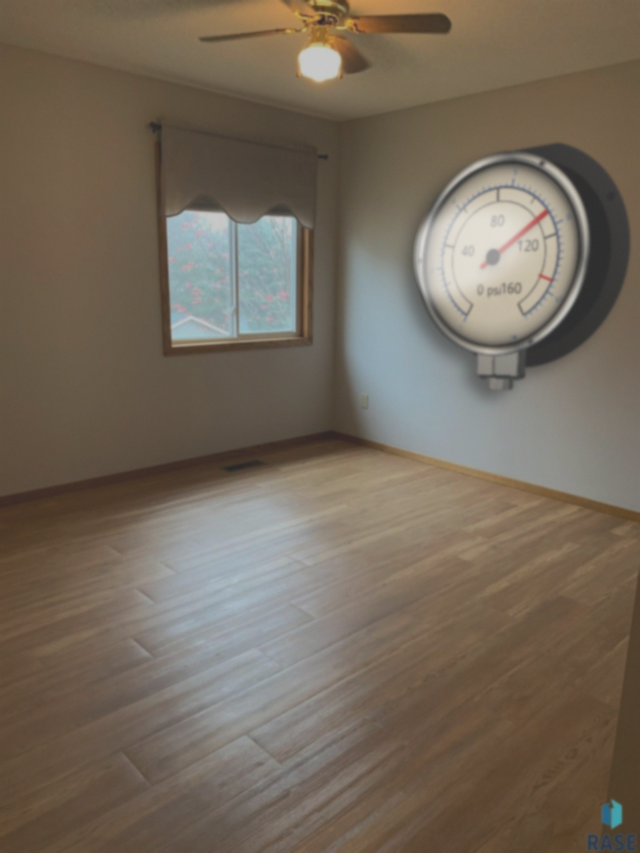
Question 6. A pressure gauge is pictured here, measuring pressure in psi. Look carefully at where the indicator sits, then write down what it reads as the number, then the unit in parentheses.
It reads 110 (psi)
